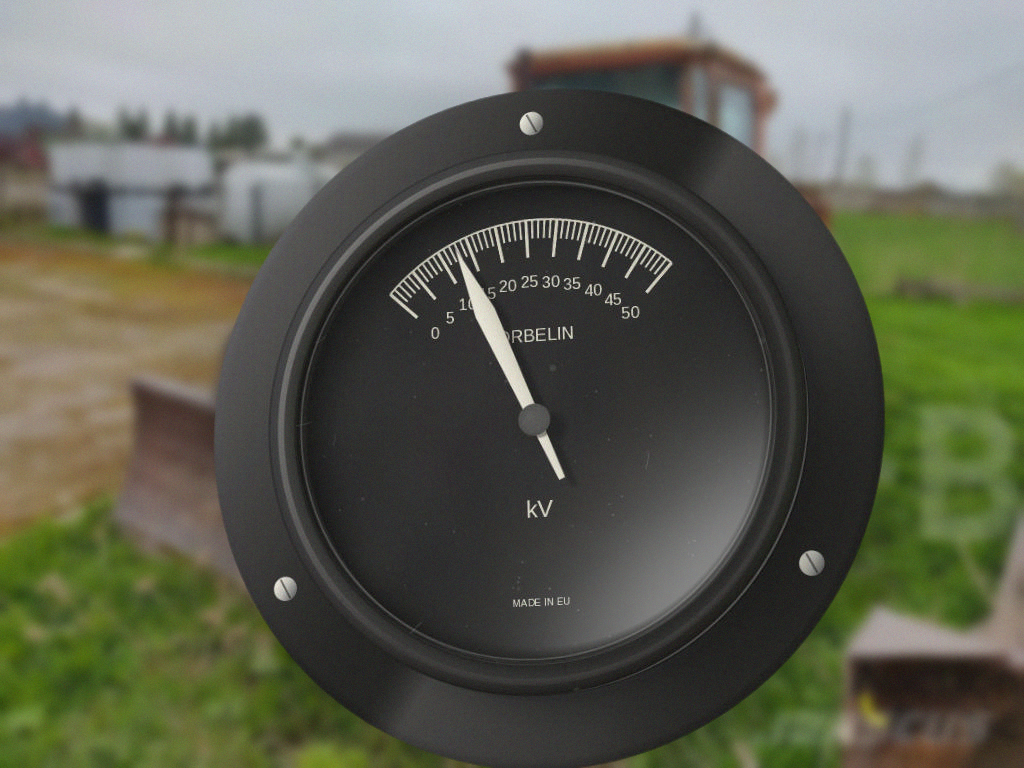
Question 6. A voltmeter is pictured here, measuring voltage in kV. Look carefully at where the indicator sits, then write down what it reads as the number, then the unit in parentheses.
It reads 13 (kV)
